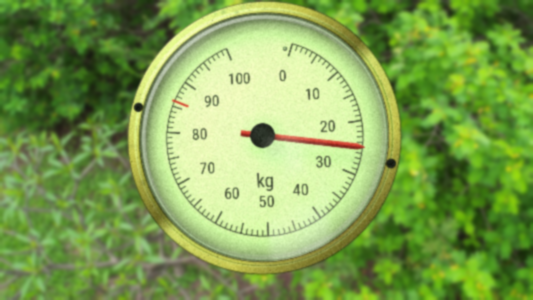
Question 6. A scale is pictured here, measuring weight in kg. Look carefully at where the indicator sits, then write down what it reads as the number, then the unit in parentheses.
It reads 25 (kg)
